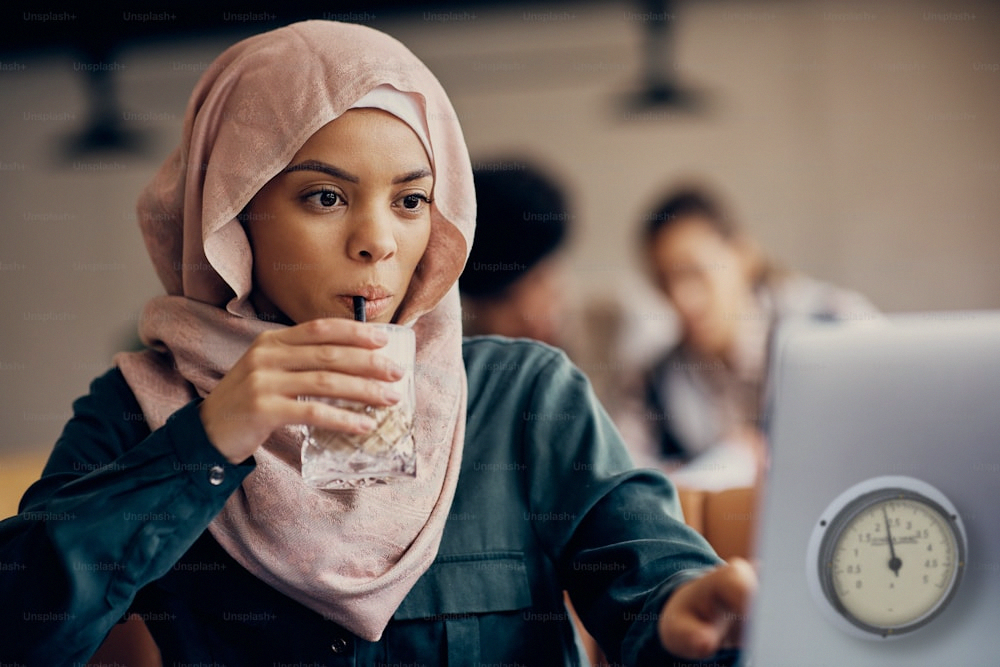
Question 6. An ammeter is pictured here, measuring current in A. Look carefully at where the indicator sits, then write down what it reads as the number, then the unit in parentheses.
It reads 2.25 (A)
